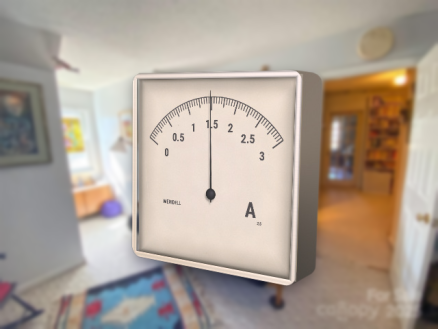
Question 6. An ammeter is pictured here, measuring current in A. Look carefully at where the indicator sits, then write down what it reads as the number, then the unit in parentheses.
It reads 1.5 (A)
